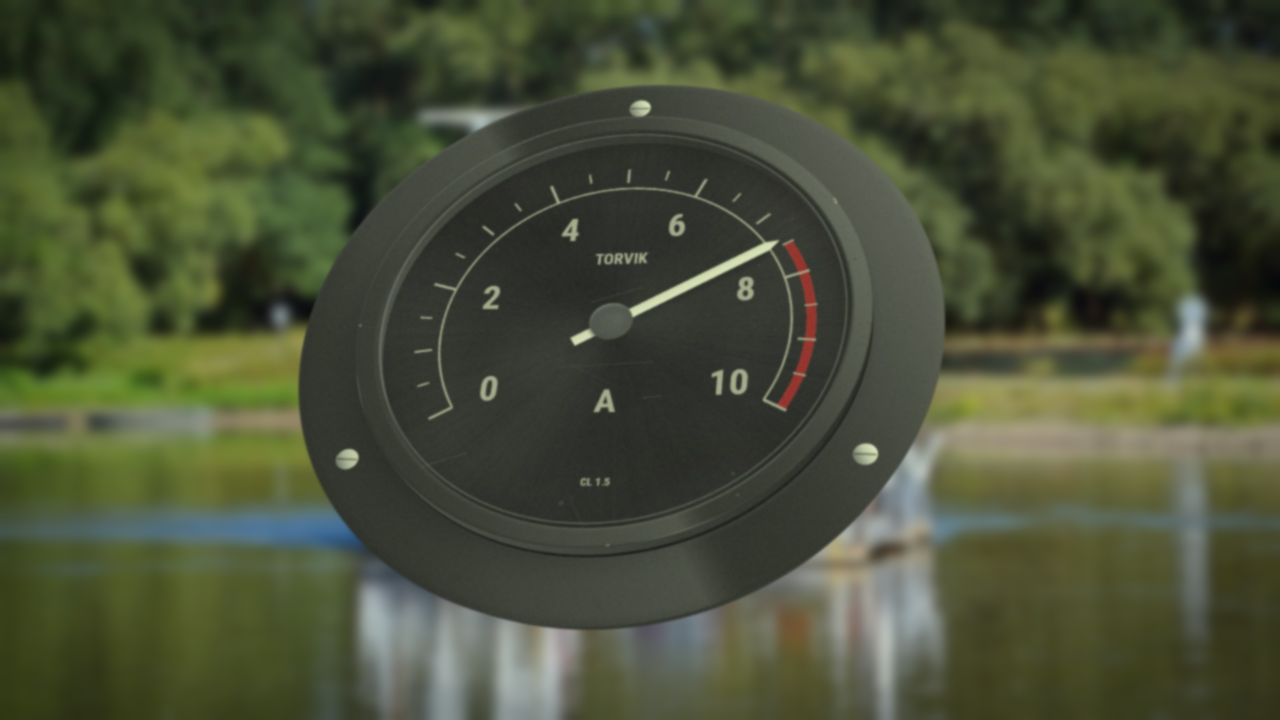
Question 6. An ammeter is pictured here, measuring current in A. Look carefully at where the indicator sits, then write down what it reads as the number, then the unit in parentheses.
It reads 7.5 (A)
